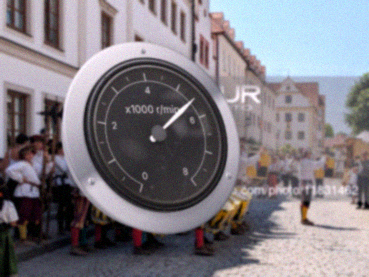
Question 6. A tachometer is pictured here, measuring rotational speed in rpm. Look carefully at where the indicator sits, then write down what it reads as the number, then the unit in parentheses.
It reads 5500 (rpm)
